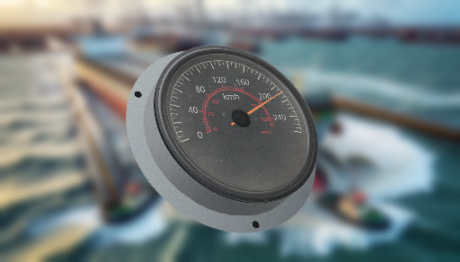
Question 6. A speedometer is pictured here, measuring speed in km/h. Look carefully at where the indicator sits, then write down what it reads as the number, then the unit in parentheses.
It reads 210 (km/h)
